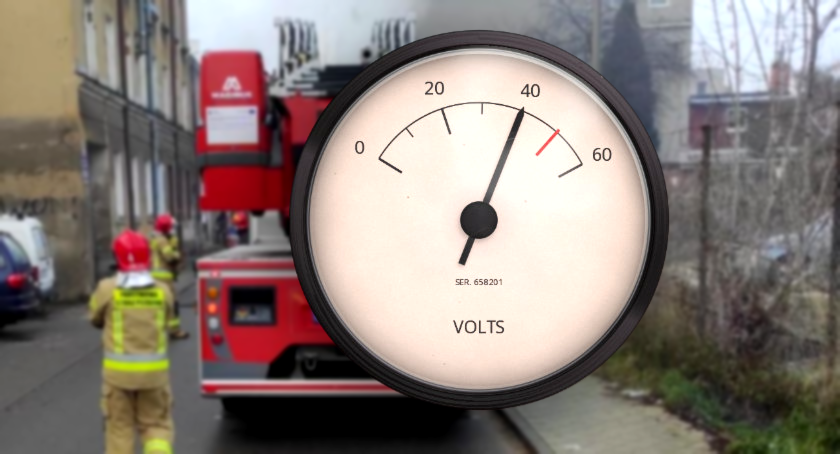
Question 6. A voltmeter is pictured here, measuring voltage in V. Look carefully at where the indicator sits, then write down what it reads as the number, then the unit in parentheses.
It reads 40 (V)
